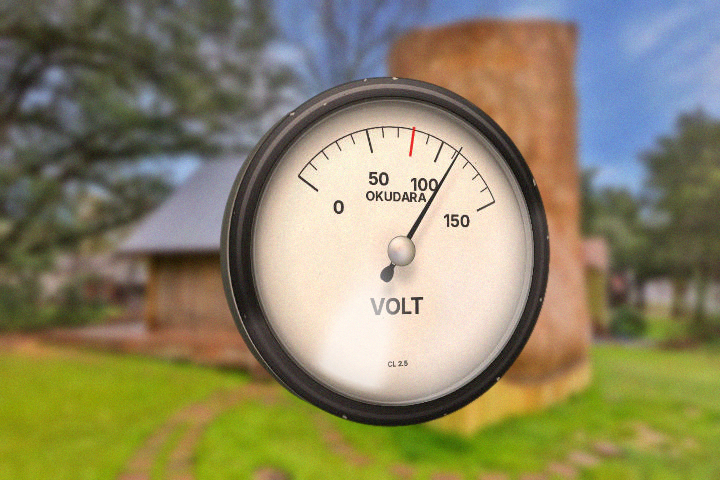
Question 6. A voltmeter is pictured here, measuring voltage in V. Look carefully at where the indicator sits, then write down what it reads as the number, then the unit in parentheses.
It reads 110 (V)
